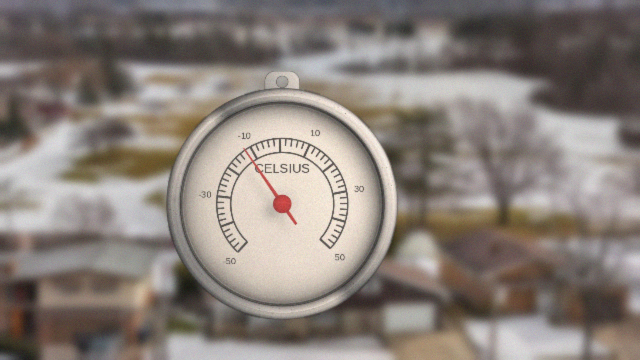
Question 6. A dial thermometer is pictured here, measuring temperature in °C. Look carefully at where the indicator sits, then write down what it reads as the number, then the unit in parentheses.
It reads -12 (°C)
